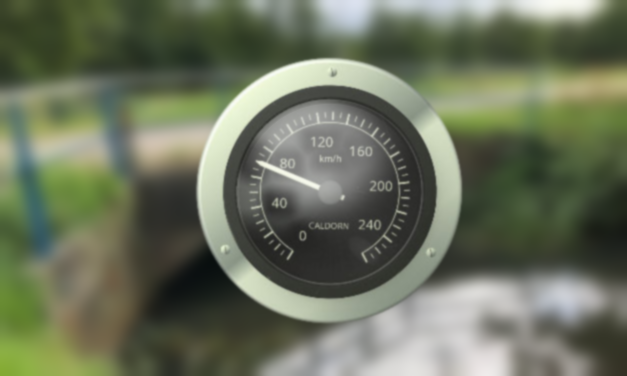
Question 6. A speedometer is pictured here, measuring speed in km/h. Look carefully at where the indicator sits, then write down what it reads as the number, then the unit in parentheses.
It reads 70 (km/h)
